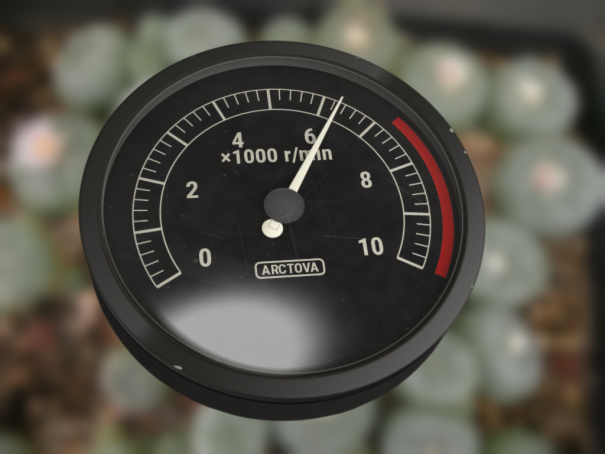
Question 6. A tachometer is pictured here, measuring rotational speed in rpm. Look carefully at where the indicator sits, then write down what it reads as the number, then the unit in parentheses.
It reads 6300 (rpm)
